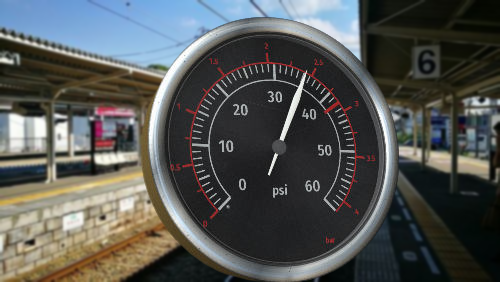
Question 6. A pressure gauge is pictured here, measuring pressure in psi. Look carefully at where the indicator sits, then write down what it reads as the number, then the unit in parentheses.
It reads 35 (psi)
